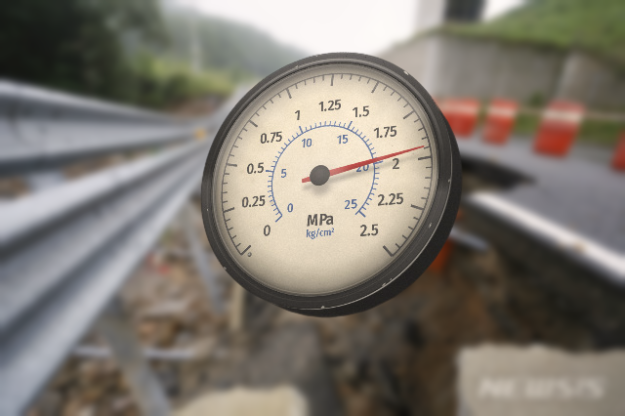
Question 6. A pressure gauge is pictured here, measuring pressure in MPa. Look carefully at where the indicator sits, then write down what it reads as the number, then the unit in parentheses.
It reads 1.95 (MPa)
